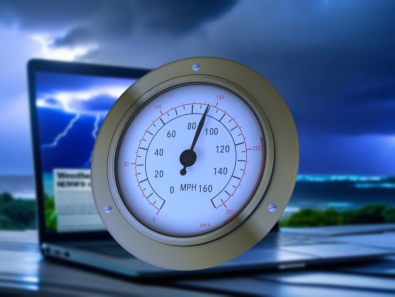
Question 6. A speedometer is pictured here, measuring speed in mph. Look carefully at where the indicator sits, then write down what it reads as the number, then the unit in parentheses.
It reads 90 (mph)
